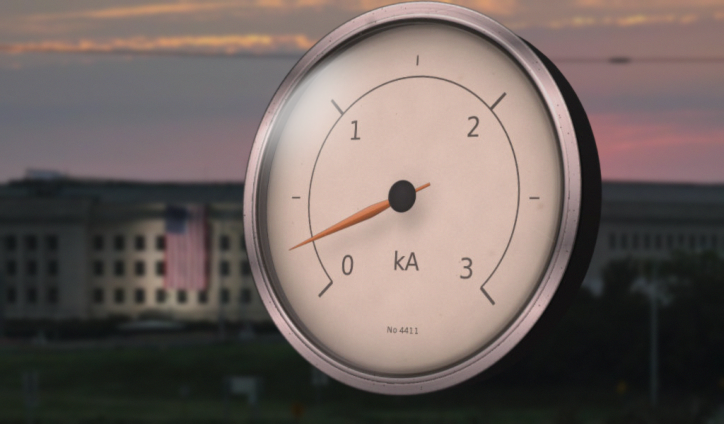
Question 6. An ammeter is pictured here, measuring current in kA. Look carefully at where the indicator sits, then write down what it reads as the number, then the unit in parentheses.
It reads 0.25 (kA)
